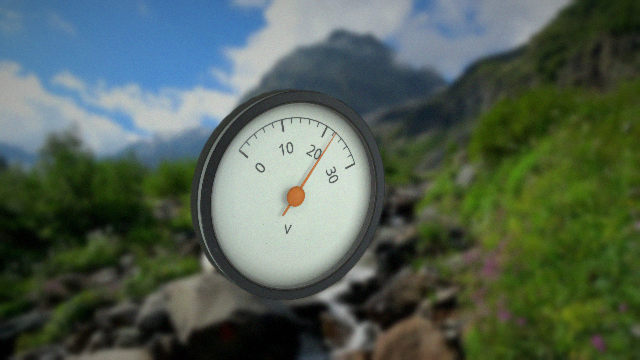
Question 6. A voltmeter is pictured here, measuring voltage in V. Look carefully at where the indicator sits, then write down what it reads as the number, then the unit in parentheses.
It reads 22 (V)
